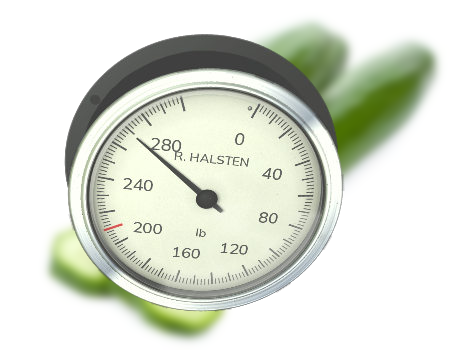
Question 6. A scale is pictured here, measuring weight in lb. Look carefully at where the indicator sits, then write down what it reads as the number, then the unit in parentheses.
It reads 270 (lb)
